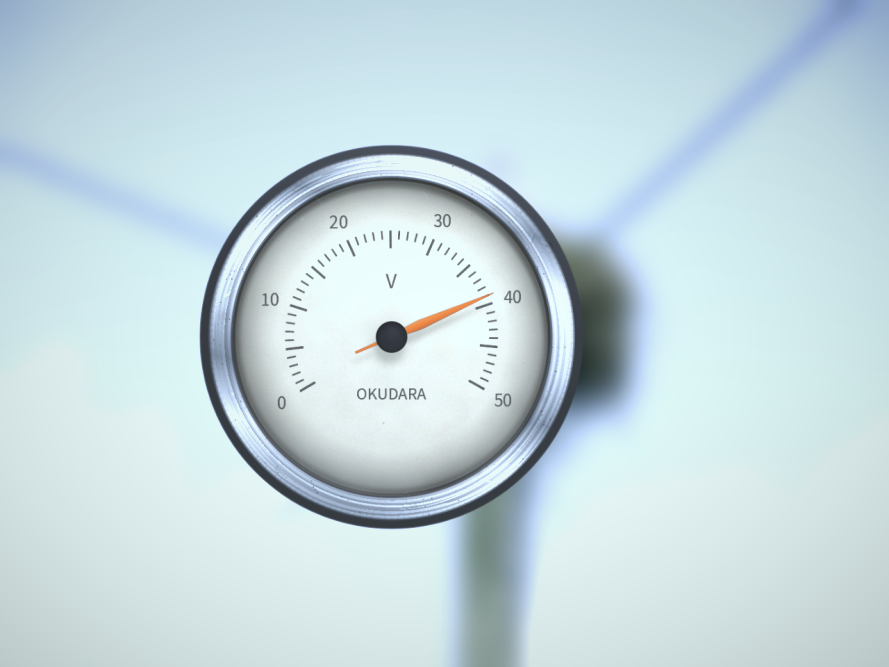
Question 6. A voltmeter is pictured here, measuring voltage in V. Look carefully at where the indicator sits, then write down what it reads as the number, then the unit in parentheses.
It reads 39 (V)
